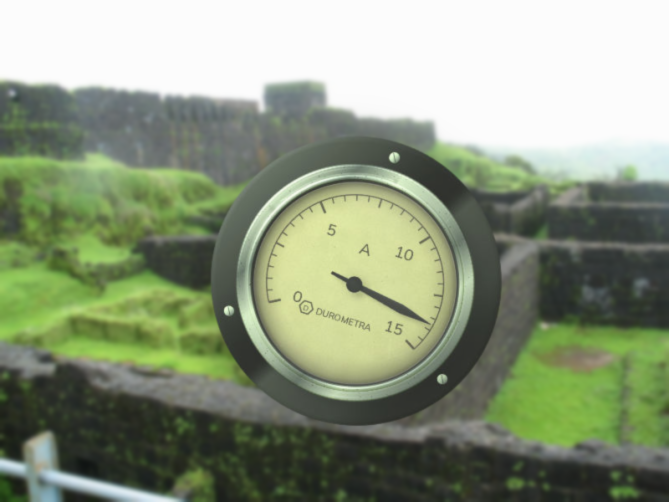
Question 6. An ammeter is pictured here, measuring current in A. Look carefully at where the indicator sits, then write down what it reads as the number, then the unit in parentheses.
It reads 13.75 (A)
